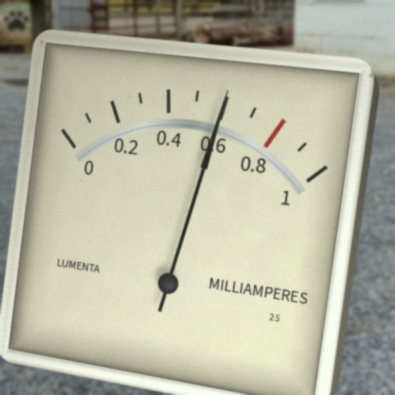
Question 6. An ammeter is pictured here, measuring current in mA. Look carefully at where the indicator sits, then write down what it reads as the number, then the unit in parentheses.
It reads 0.6 (mA)
